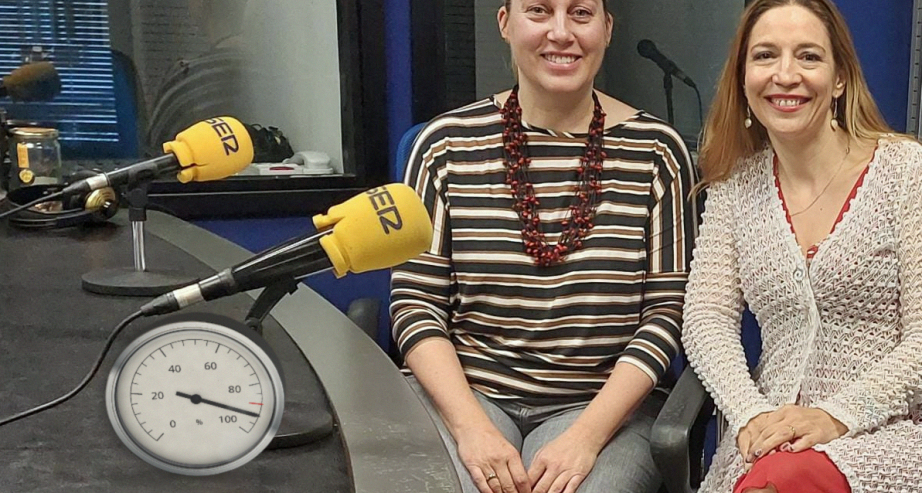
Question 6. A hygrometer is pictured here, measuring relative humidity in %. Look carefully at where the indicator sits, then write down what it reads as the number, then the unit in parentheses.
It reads 92 (%)
